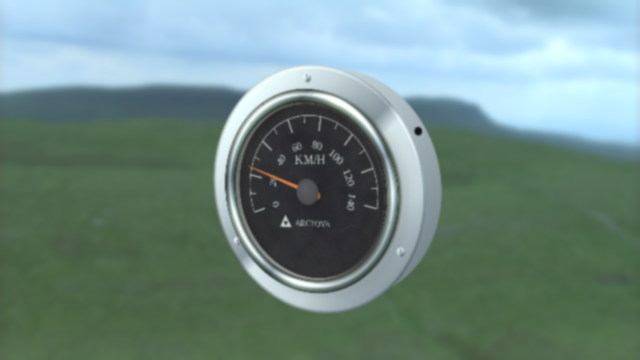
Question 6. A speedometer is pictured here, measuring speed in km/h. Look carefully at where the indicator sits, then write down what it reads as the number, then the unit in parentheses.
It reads 25 (km/h)
